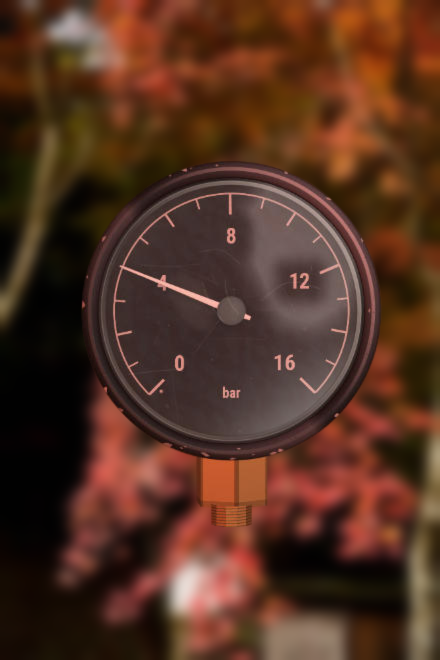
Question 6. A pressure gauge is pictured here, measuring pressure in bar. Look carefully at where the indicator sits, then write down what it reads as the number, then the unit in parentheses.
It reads 4 (bar)
